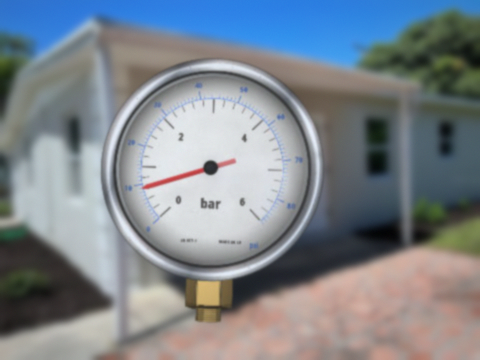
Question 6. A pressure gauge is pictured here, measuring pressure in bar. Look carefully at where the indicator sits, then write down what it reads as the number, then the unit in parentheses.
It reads 0.6 (bar)
